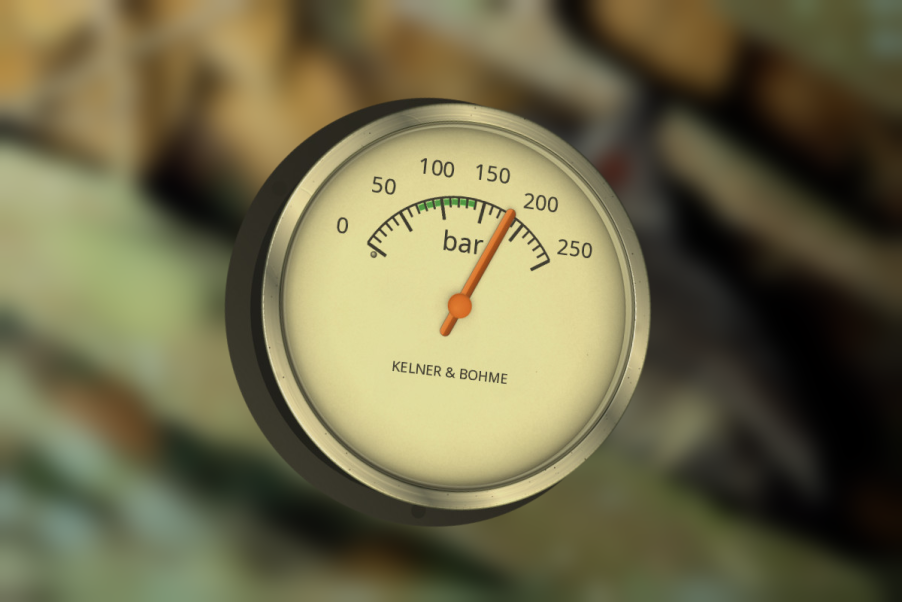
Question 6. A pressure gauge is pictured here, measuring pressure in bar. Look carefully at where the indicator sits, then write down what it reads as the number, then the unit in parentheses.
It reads 180 (bar)
